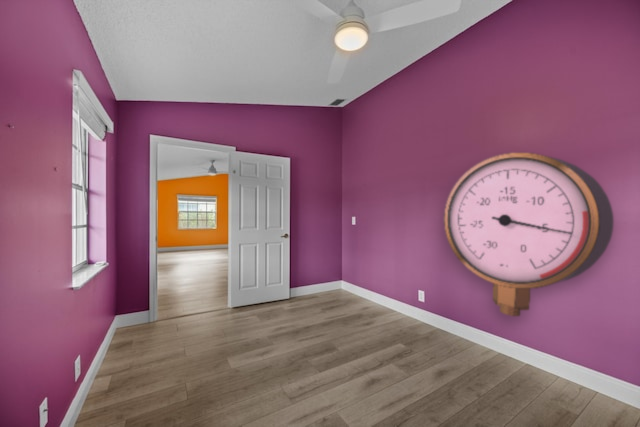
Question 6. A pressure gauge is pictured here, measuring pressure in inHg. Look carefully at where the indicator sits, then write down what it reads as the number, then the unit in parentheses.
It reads -5 (inHg)
